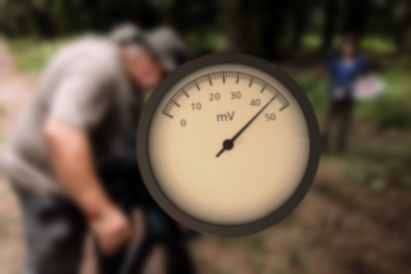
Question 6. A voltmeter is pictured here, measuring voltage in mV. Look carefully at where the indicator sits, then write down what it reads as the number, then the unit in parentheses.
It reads 45 (mV)
